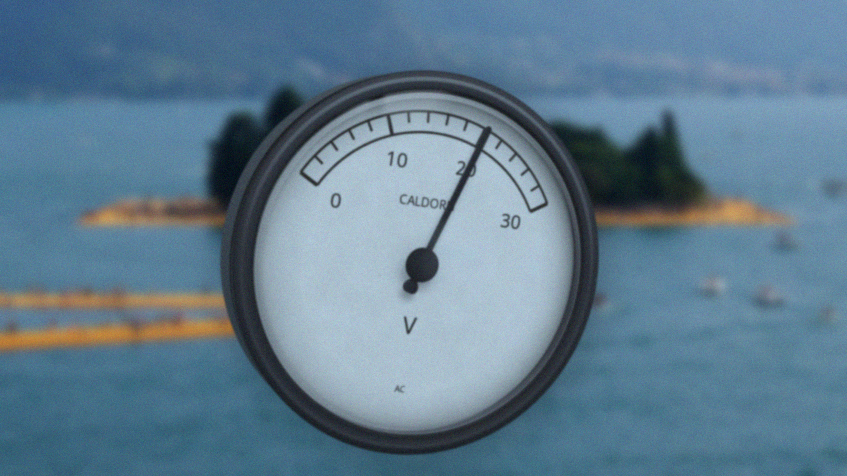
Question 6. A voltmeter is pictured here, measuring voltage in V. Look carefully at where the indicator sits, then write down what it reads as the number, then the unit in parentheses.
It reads 20 (V)
